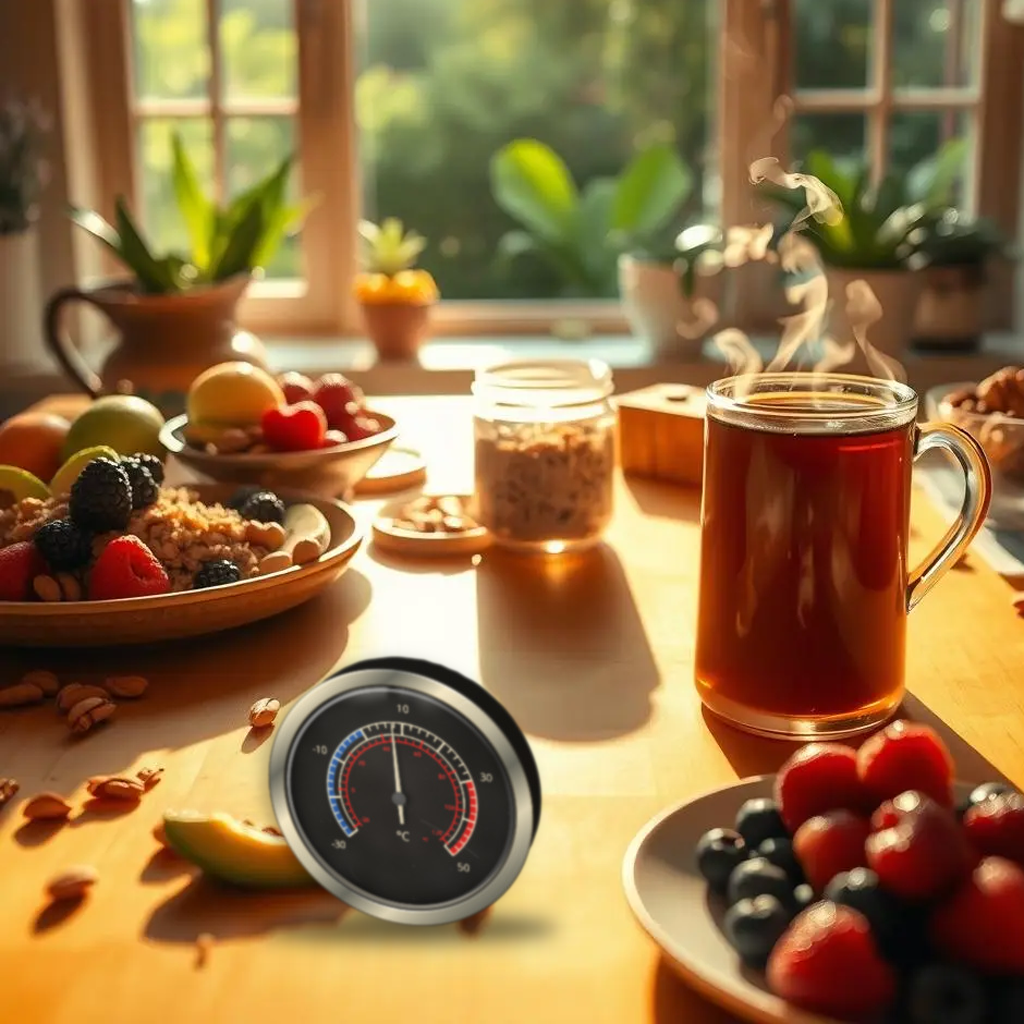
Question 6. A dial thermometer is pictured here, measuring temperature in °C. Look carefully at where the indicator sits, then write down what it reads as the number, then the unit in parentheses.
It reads 8 (°C)
